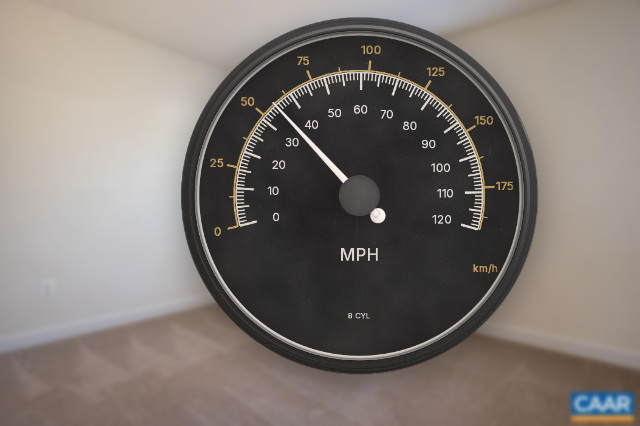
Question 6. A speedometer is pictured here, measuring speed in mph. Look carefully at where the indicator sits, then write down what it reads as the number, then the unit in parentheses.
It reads 35 (mph)
